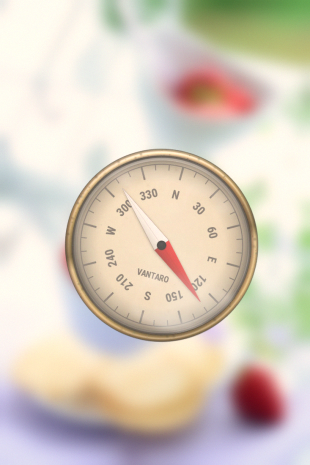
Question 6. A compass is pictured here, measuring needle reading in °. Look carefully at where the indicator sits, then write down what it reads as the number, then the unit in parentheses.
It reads 130 (°)
